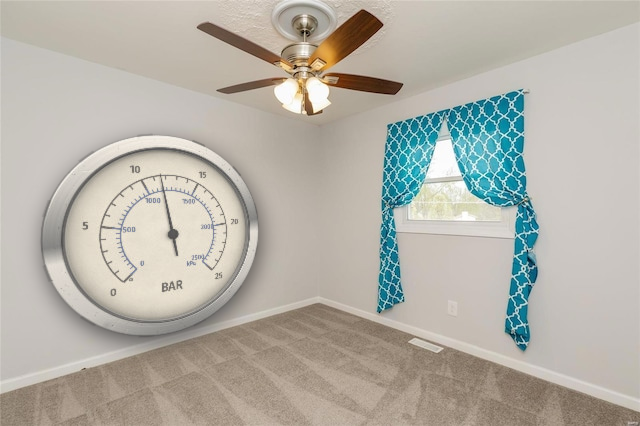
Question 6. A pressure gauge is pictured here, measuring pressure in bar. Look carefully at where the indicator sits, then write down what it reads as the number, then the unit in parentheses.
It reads 11.5 (bar)
